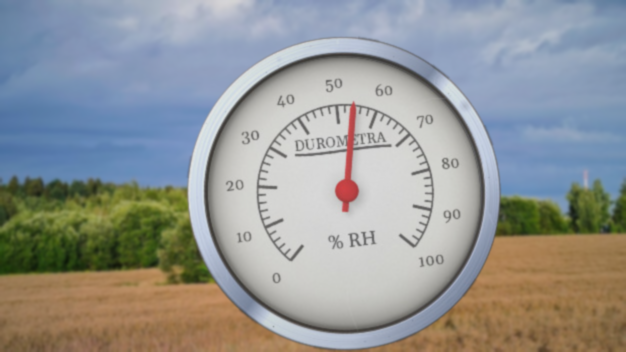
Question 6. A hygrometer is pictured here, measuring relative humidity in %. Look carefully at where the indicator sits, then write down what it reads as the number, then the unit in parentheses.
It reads 54 (%)
